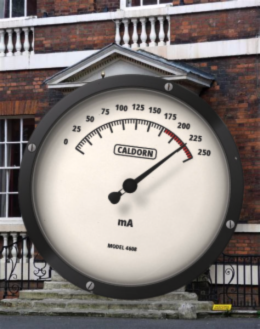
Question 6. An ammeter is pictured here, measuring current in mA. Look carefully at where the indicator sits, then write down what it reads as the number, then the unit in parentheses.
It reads 225 (mA)
